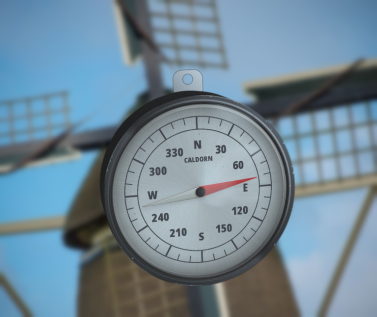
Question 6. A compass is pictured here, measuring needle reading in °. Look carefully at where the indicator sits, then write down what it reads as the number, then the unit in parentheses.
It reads 80 (°)
